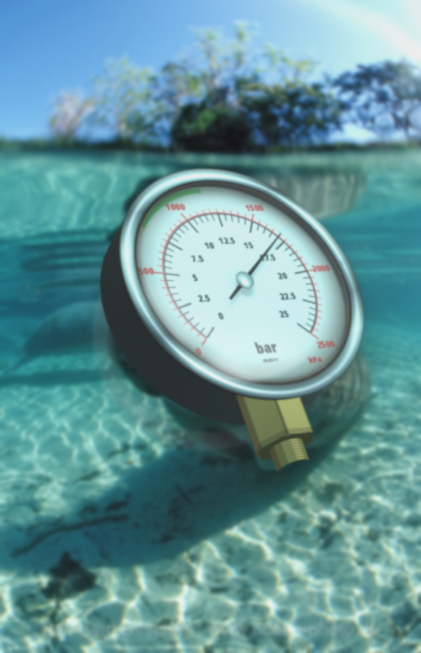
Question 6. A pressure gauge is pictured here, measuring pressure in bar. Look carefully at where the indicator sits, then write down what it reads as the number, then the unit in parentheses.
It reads 17 (bar)
